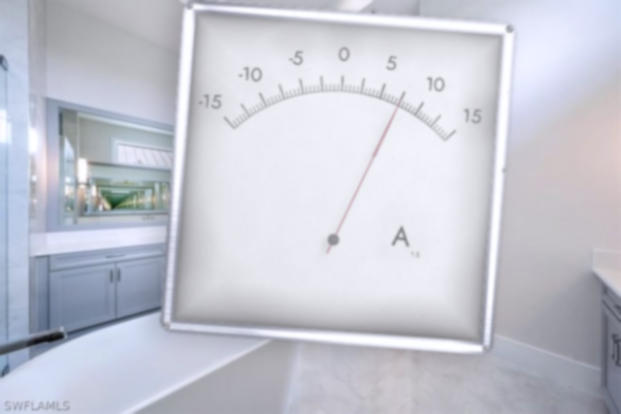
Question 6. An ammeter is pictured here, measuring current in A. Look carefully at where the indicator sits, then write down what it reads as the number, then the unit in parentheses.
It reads 7.5 (A)
